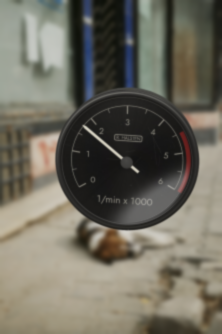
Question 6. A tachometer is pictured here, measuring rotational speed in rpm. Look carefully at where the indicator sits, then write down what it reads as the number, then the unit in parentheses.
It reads 1750 (rpm)
